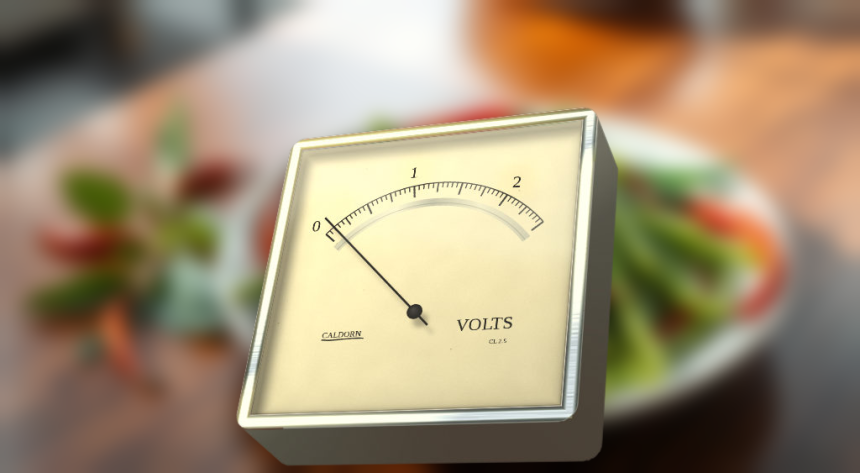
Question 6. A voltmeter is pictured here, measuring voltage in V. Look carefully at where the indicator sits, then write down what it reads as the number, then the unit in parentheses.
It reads 0.1 (V)
